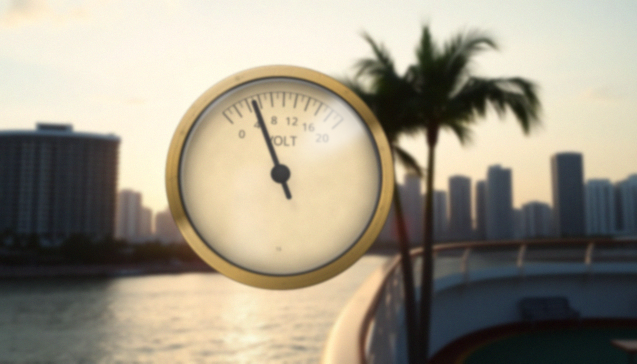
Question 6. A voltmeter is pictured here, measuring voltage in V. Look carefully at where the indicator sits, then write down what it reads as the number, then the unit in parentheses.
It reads 5 (V)
